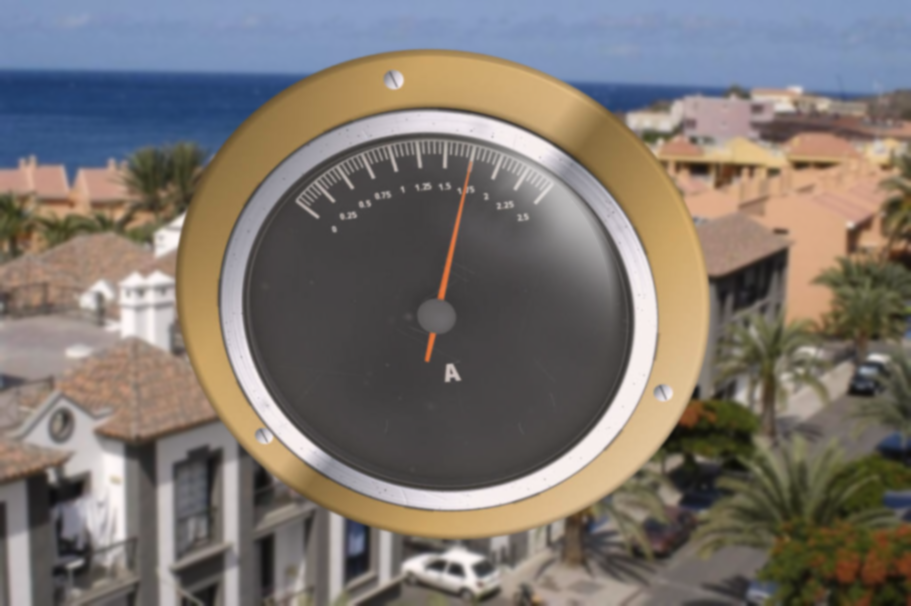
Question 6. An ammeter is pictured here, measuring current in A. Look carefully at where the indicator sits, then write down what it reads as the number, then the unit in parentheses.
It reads 1.75 (A)
